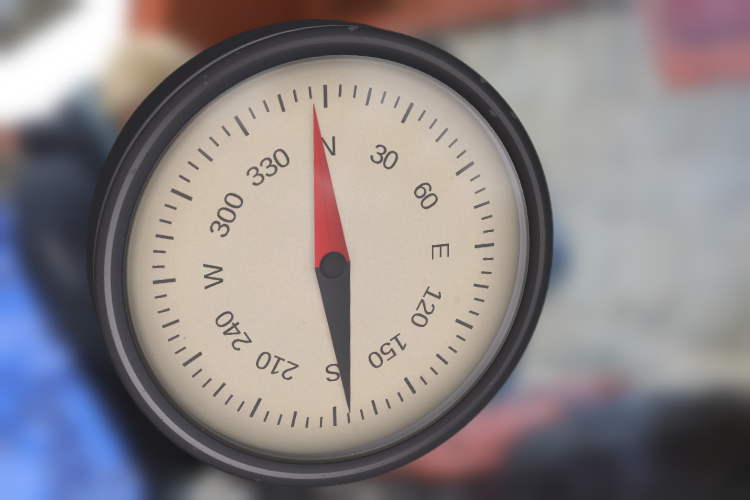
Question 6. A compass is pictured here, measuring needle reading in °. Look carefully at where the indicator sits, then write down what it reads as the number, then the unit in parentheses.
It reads 355 (°)
